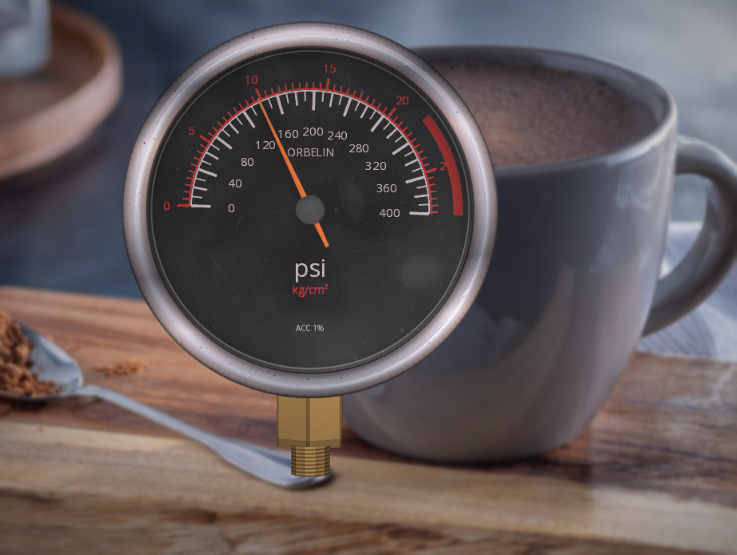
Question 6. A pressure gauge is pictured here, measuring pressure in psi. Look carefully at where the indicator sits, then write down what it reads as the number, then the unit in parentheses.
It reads 140 (psi)
